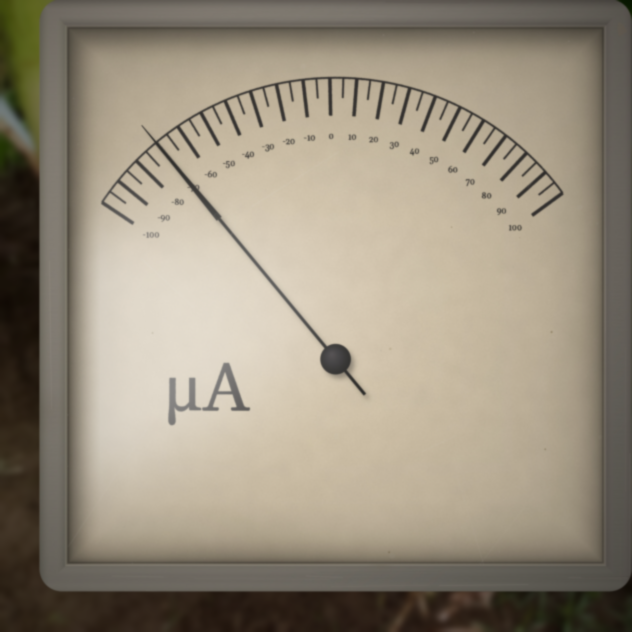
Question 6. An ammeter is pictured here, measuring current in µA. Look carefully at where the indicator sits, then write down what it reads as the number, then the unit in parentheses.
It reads -70 (µA)
